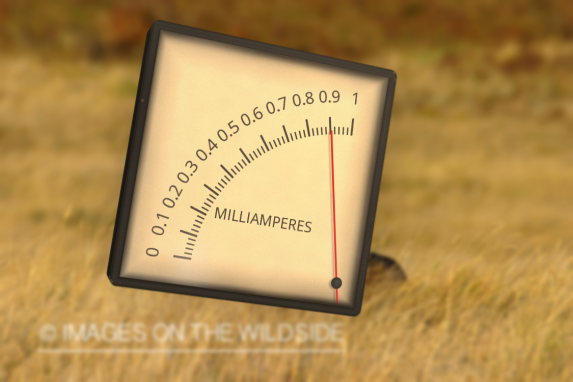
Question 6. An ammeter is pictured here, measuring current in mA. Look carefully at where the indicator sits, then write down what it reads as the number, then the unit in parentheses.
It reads 0.9 (mA)
